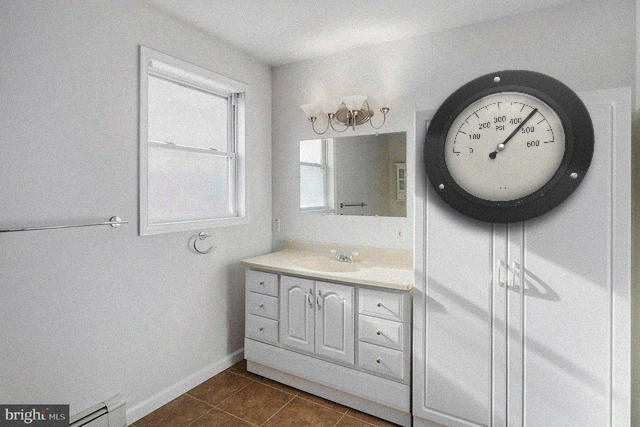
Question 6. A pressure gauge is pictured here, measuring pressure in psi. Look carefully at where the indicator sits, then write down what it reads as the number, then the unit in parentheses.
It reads 450 (psi)
